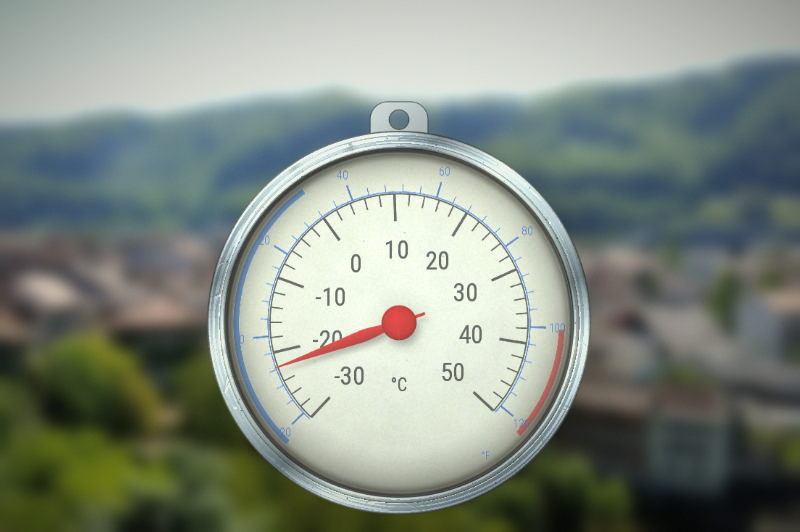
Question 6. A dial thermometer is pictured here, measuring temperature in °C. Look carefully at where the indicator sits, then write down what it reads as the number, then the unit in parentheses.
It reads -22 (°C)
